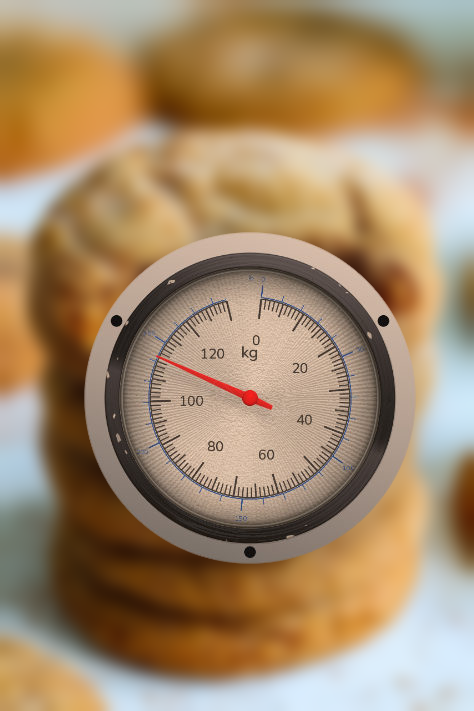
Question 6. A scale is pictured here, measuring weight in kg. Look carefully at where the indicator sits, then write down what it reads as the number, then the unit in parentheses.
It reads 110 (kg)
